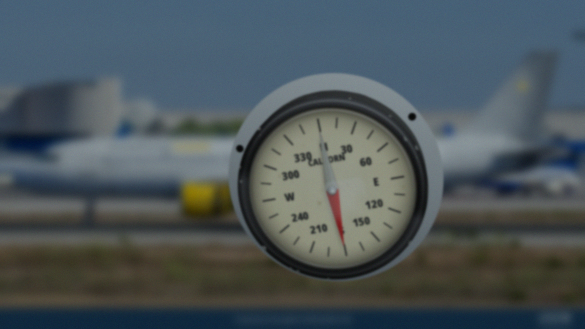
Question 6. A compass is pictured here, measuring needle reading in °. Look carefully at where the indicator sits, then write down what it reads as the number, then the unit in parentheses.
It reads 180 (°)
